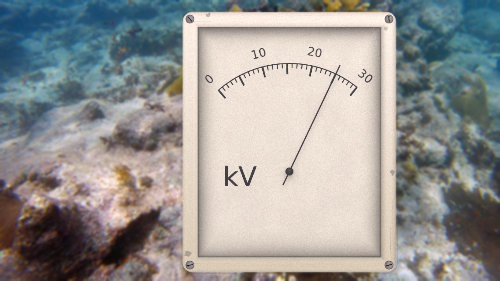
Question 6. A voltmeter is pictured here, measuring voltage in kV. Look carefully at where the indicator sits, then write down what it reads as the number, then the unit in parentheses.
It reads 25 (kV)
